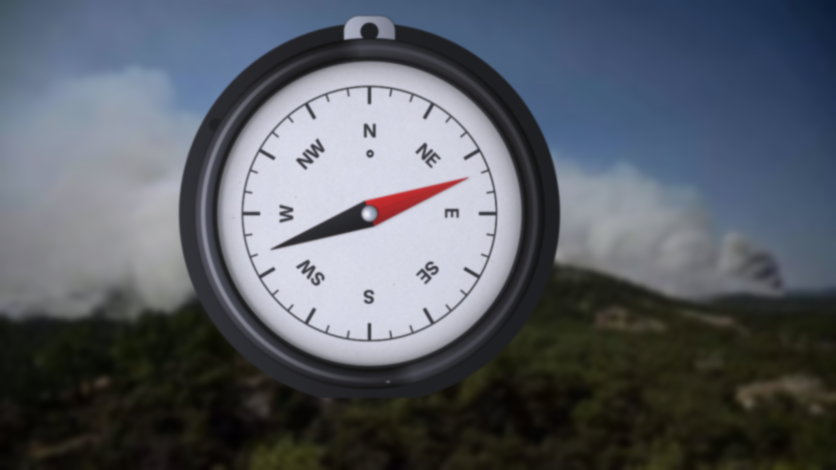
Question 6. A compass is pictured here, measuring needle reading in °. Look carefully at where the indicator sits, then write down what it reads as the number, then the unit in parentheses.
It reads 70 (°)
